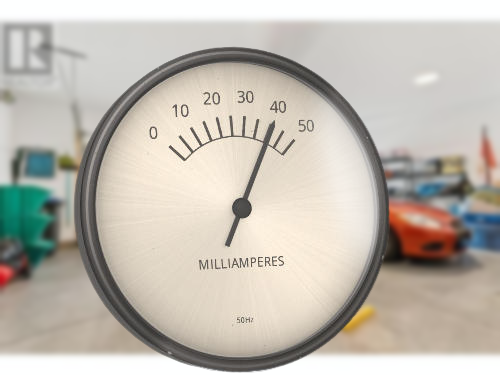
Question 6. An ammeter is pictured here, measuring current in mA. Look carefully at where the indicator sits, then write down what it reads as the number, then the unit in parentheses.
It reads 40 (mA)
